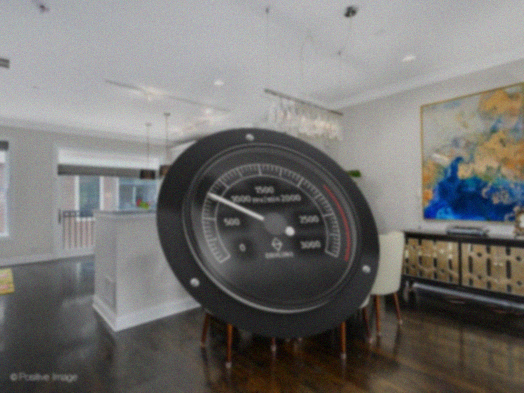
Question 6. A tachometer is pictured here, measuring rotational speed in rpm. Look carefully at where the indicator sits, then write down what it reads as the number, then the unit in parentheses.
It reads 750 (rpm)
